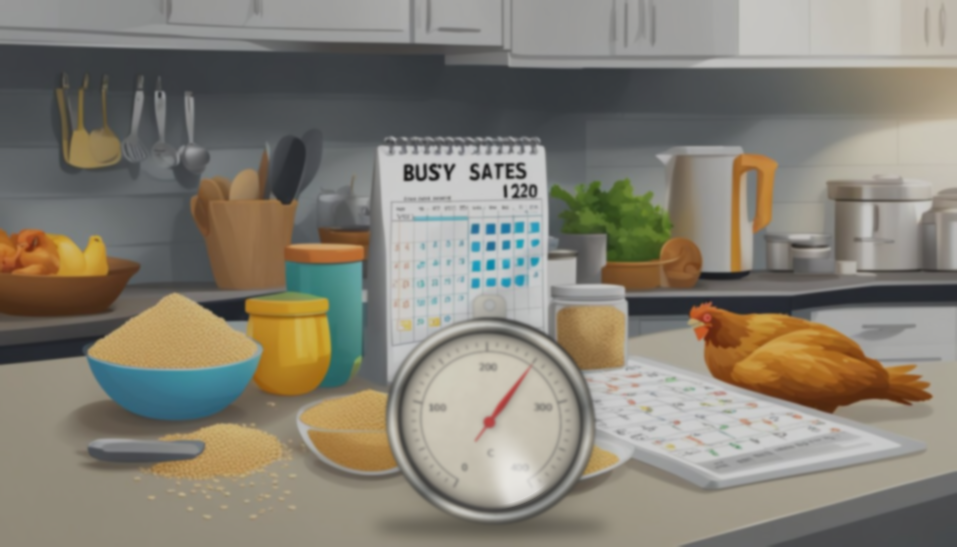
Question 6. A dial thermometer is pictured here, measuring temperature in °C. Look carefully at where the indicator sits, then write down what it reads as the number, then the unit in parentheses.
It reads 250 (°C)
